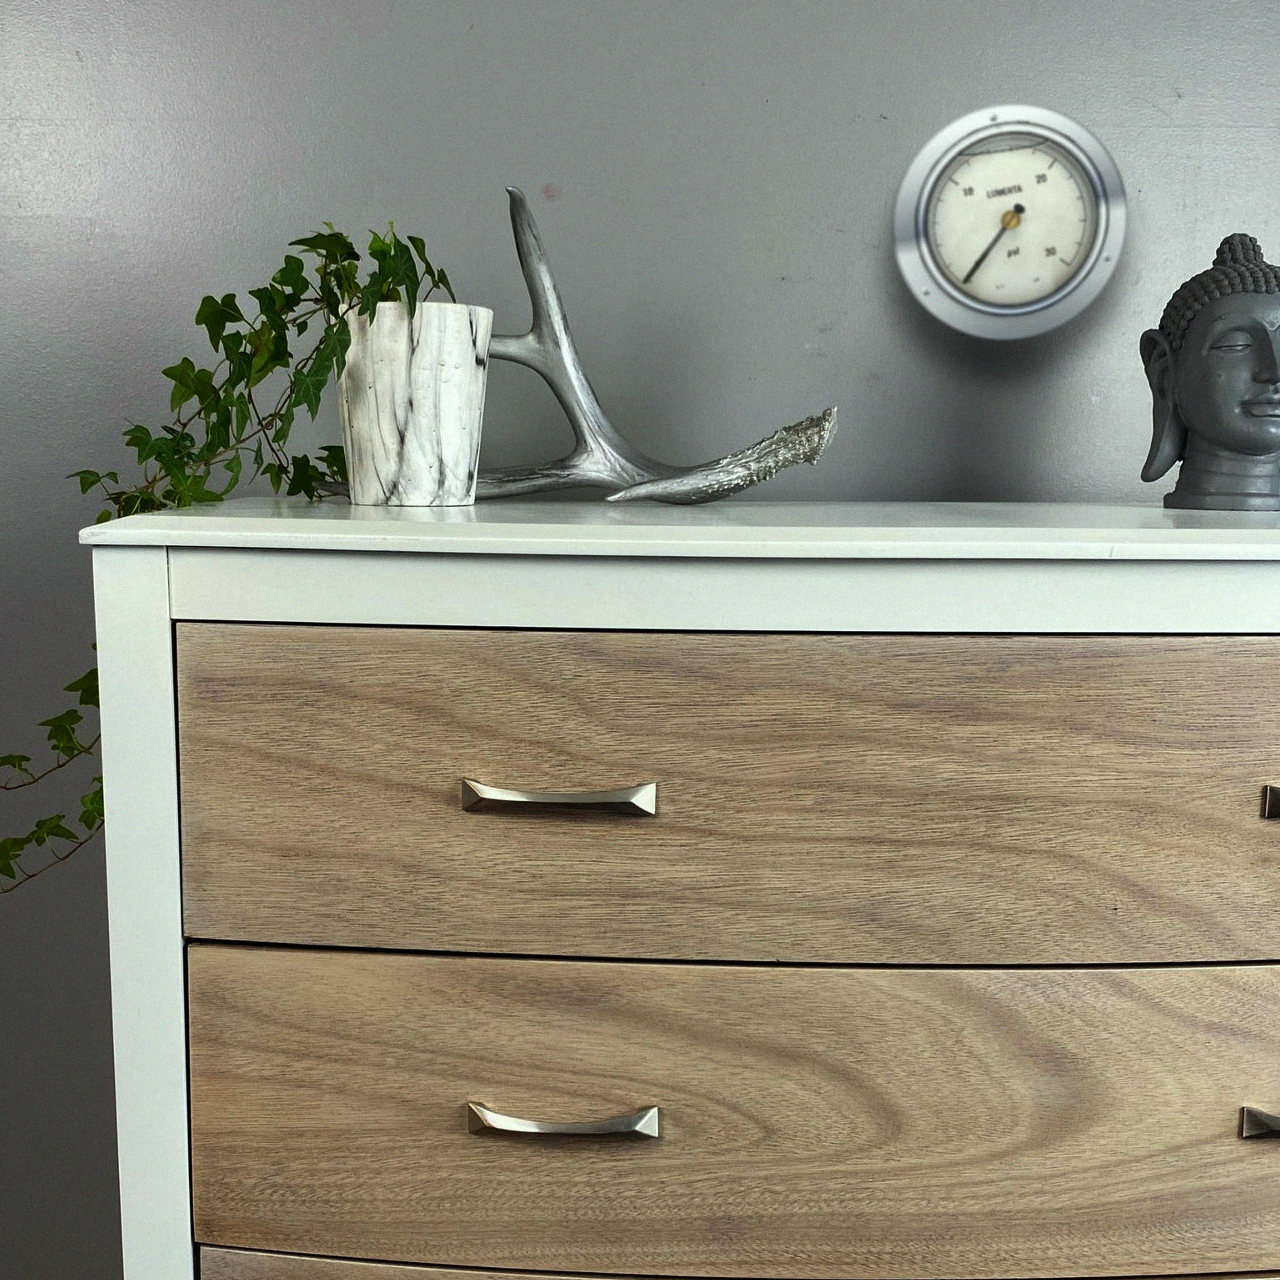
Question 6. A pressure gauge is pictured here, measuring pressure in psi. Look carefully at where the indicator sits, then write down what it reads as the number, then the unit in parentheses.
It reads 0 (psi)
